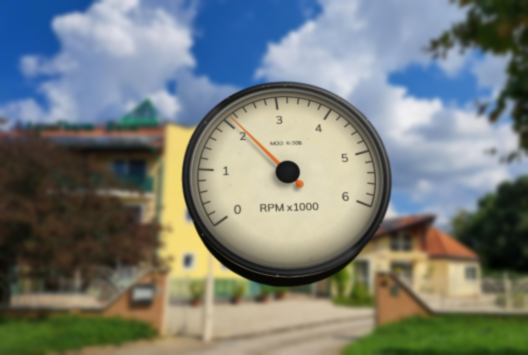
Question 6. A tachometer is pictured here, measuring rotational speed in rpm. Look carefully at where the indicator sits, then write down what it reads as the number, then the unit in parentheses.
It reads 2100 (rpm)
